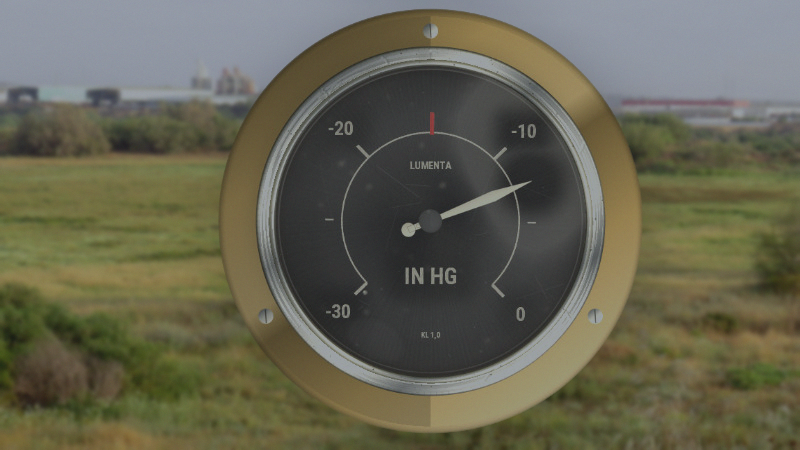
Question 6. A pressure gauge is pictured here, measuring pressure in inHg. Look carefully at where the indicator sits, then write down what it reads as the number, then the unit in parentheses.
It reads -7.5 (inHg)
